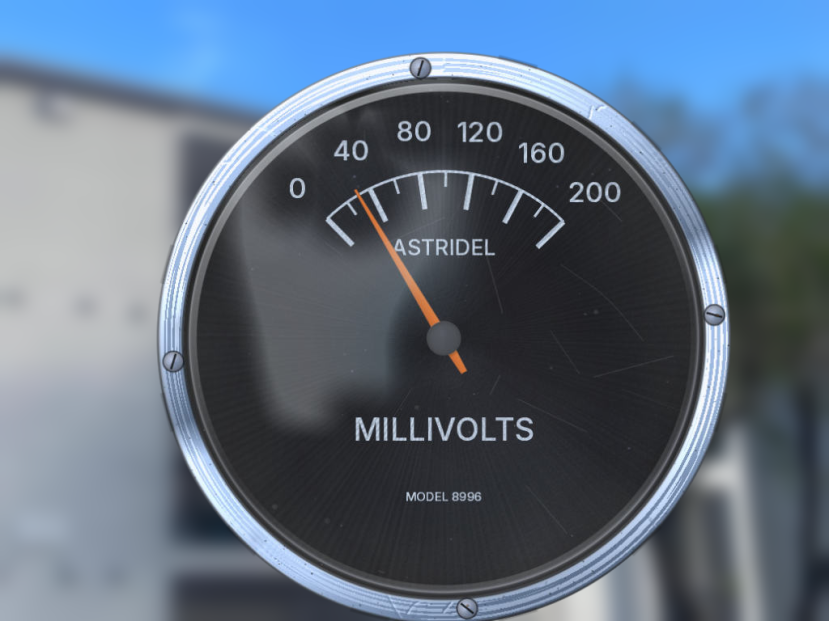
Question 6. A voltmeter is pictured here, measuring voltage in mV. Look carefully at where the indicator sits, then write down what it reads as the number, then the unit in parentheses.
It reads 30 (mV)
